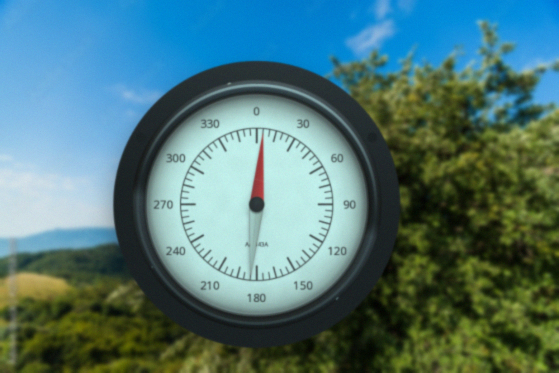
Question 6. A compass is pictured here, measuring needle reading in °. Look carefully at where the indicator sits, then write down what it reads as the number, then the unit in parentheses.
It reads 5 (°)
